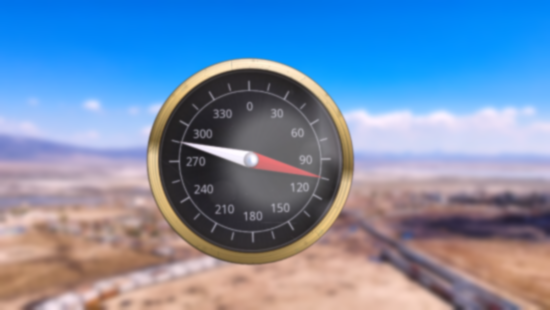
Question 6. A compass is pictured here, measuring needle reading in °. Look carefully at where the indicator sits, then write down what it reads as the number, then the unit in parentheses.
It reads 105 (°)
